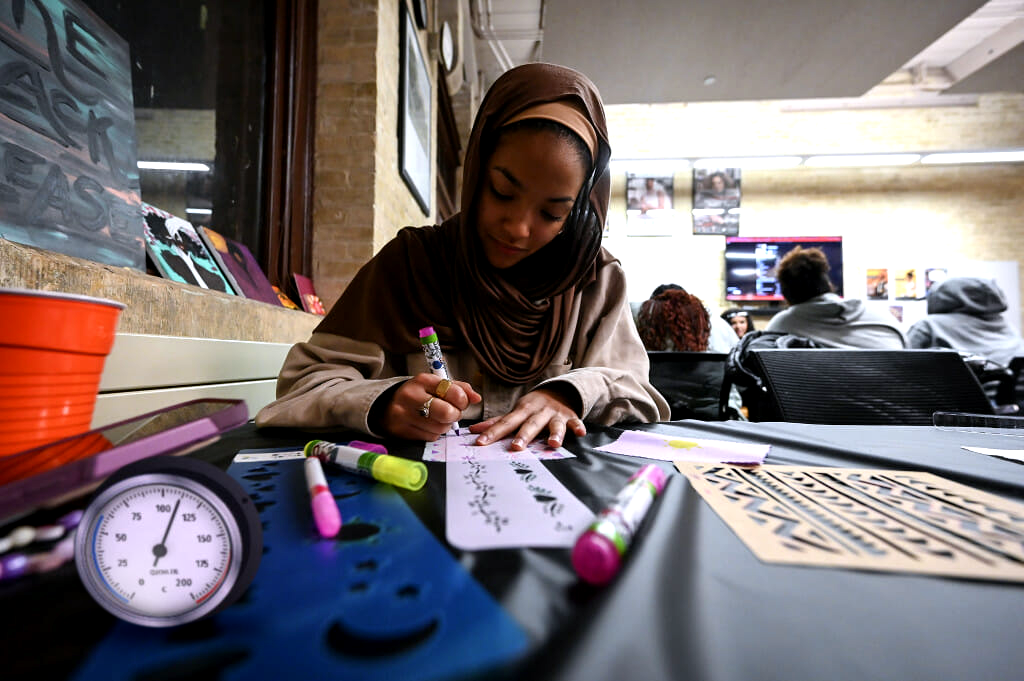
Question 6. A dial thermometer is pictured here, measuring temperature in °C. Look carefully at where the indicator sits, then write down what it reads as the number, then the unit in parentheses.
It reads 112.5 (°C)
